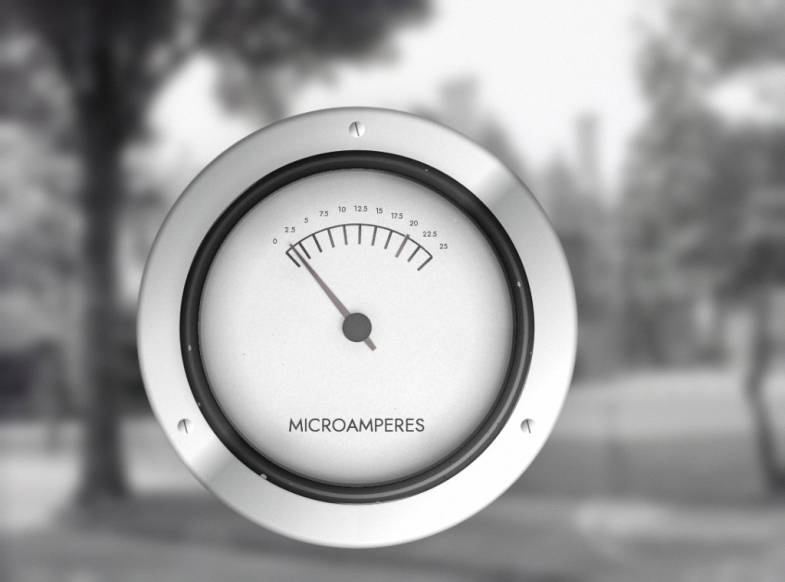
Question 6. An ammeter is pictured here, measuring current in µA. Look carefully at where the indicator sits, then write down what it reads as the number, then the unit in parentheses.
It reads 1.25 (µA)
